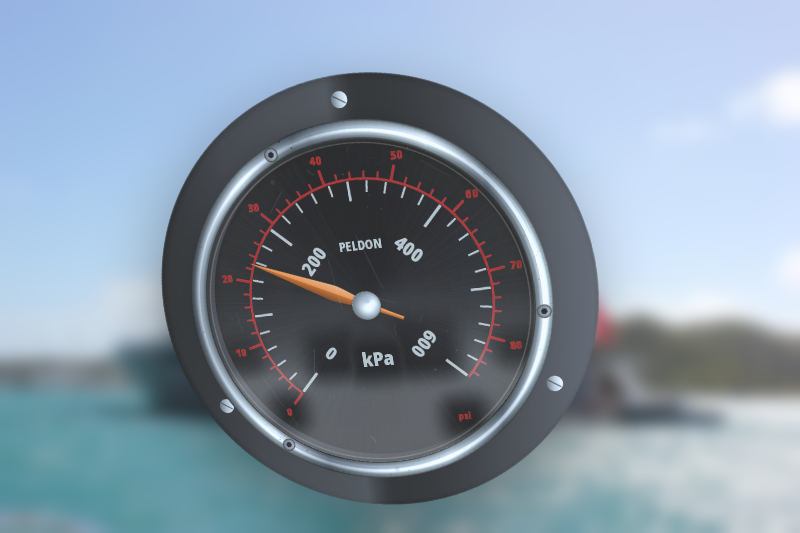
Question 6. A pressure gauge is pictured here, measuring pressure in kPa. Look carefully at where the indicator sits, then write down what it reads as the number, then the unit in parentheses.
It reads 160 (kPa)
